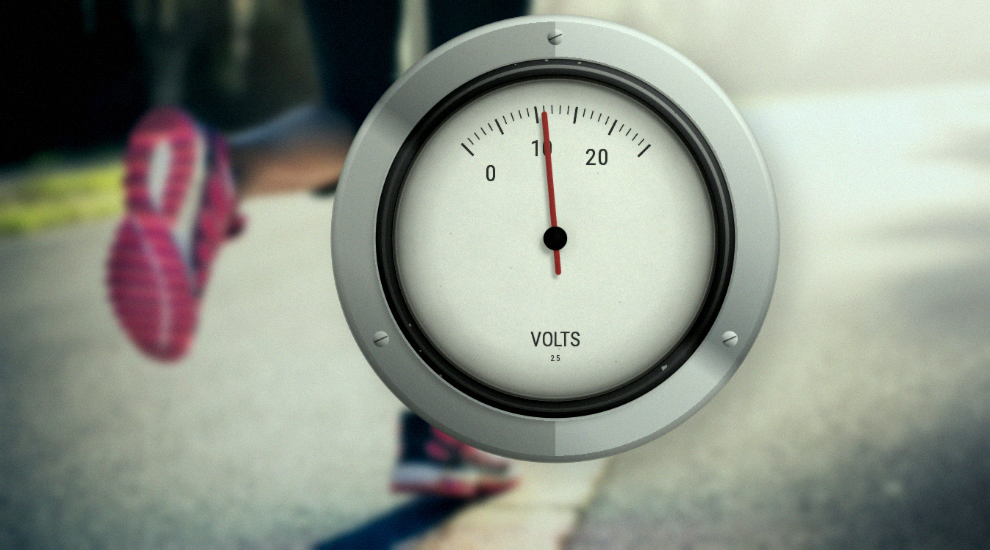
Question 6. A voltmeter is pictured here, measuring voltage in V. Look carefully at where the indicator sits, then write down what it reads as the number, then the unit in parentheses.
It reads 11 (V)
